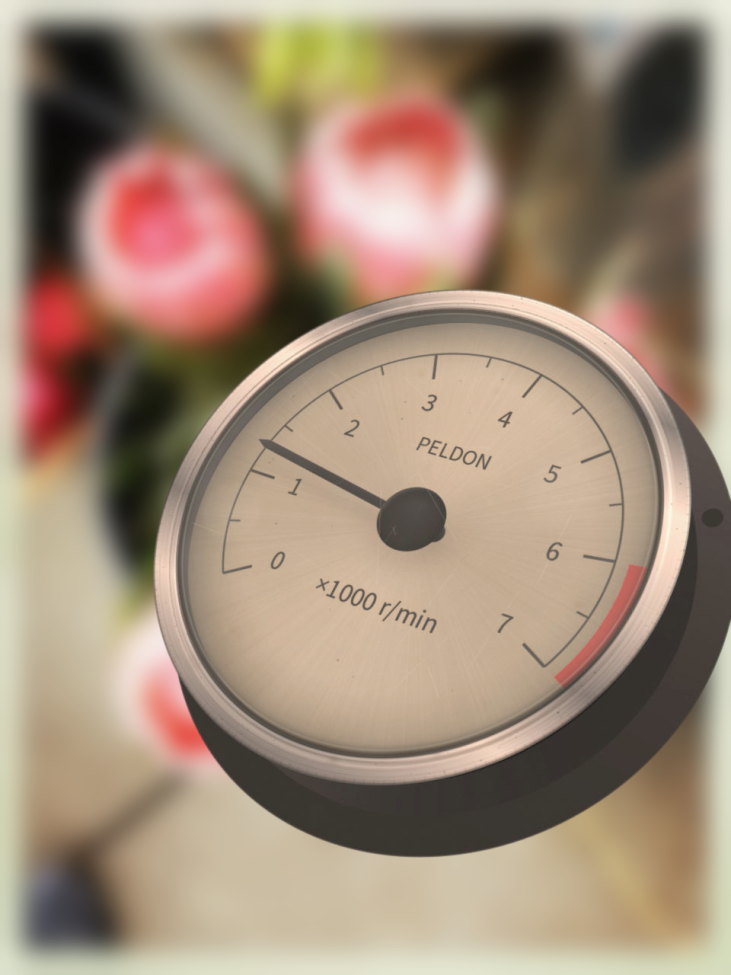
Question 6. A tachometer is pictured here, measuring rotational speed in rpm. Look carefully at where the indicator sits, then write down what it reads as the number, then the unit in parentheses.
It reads 1250 (rpm)
